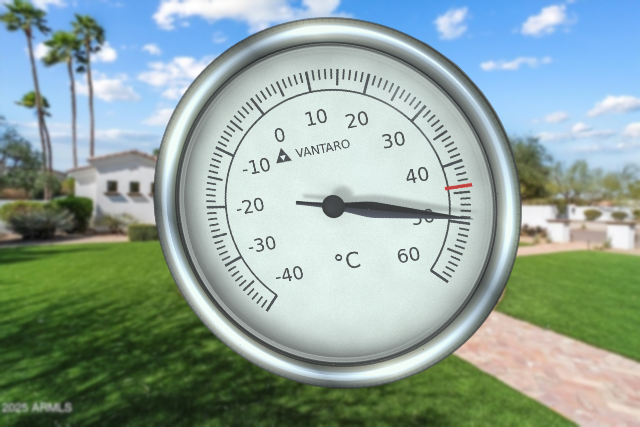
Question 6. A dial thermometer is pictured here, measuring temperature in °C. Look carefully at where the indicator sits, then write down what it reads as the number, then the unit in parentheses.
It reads 49 (°C)
